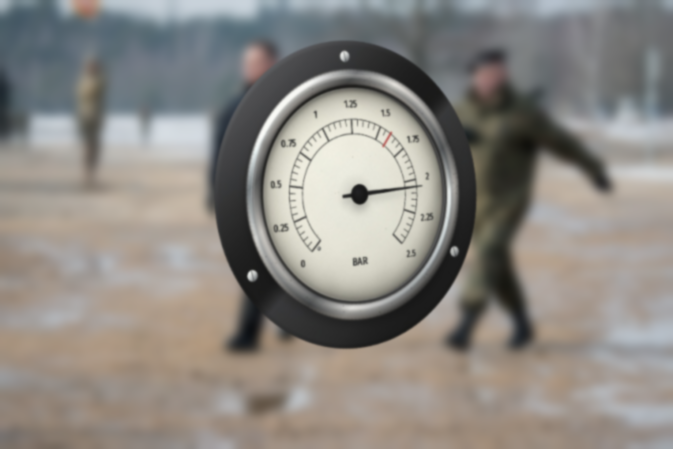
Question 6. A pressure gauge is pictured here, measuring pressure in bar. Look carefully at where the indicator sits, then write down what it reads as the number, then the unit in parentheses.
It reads 2.05 (bar)
